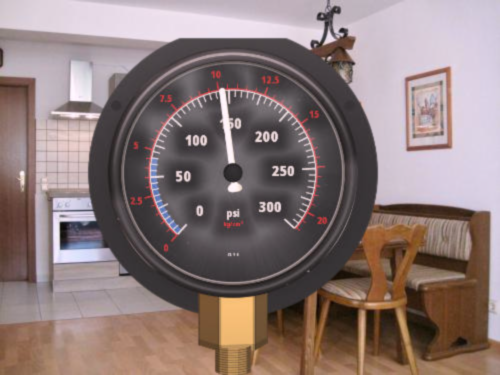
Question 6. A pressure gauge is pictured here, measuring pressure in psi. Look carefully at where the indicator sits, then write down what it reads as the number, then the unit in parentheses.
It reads 145 (psi)
